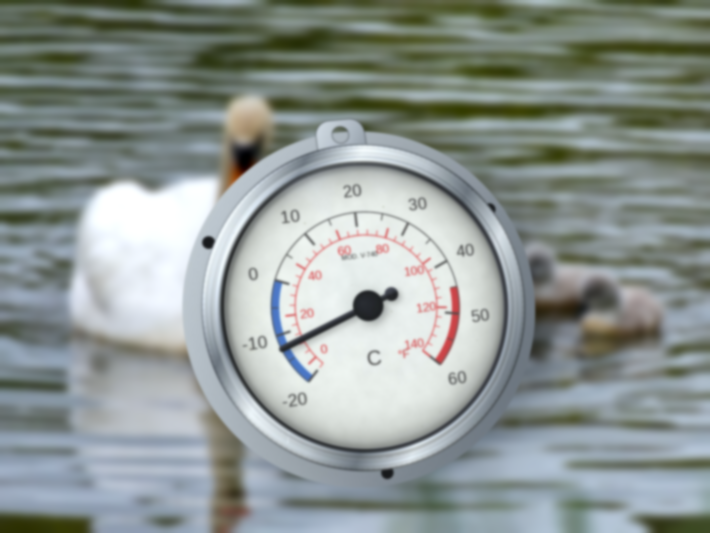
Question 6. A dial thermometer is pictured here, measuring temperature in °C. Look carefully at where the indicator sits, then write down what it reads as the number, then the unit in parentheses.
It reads -12.5 (°C)
